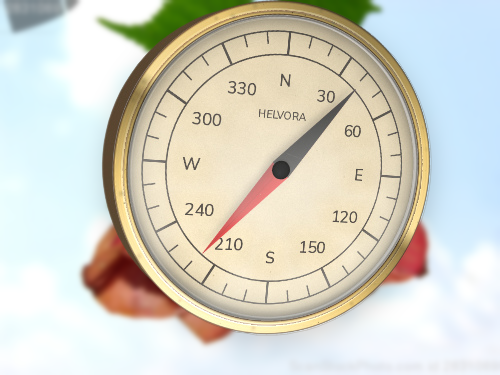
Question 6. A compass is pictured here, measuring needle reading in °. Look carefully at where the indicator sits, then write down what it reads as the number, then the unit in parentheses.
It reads 220 (°)
